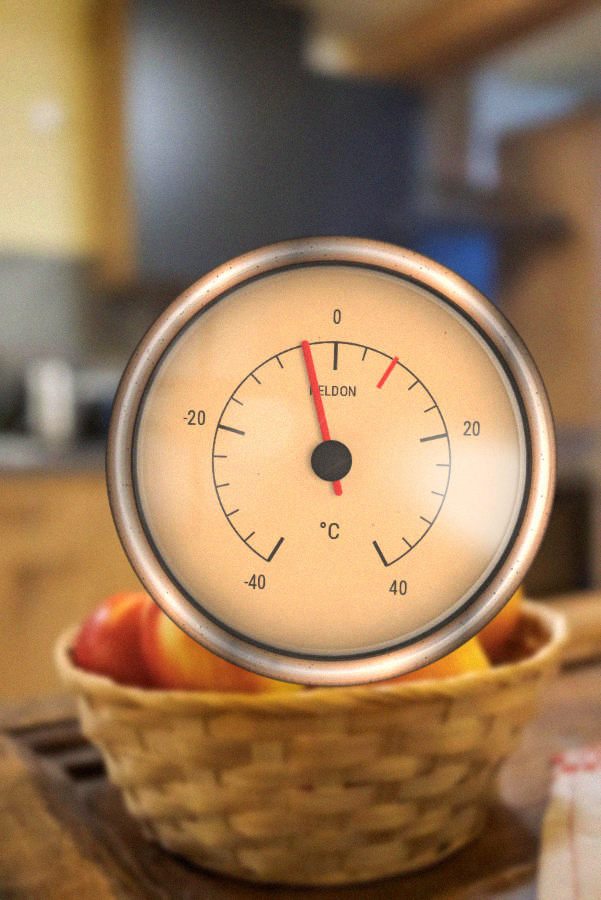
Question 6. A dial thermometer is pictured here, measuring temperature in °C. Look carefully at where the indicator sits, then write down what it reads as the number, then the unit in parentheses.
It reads -4 (°C)
